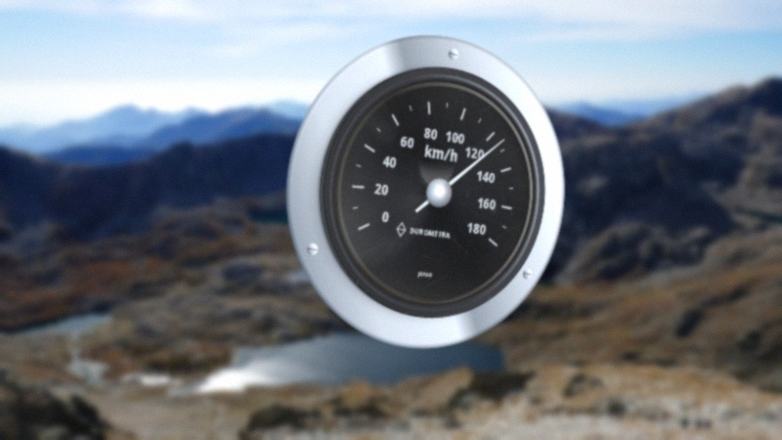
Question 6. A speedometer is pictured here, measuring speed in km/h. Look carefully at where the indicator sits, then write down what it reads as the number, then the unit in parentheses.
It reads 125 (km/h)
